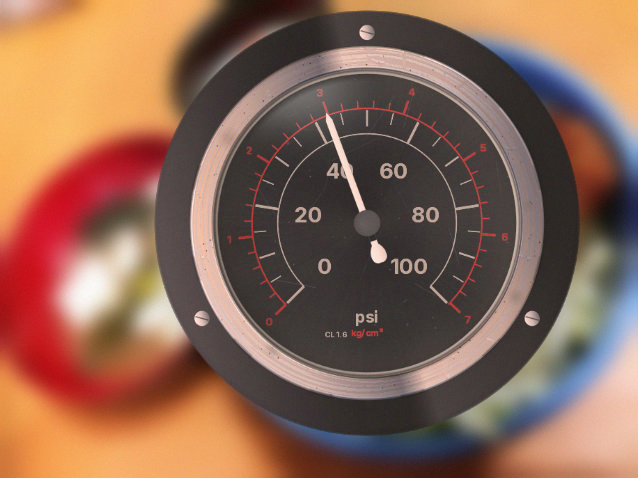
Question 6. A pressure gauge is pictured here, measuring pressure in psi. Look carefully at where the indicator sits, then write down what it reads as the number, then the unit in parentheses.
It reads 42.5 (psi)
